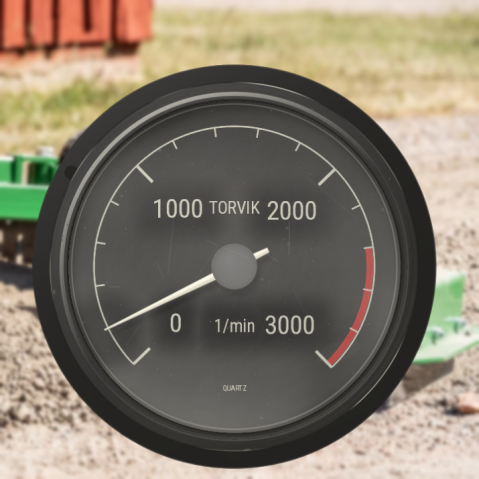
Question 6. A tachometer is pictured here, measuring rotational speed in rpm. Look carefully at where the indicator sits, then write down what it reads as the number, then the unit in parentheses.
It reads 200 (rpm)
